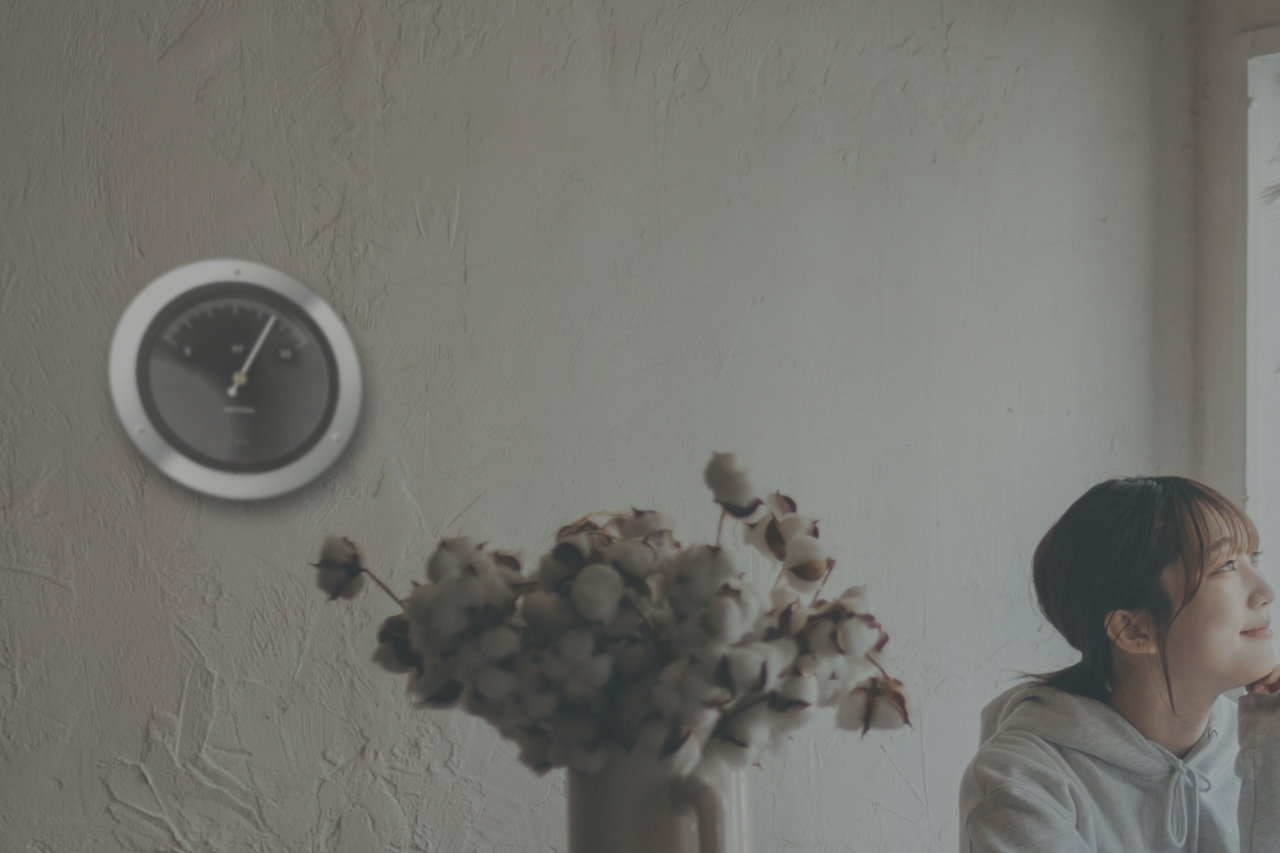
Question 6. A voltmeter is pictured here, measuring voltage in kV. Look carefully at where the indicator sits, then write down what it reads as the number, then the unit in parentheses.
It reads 22.5 (kV)
